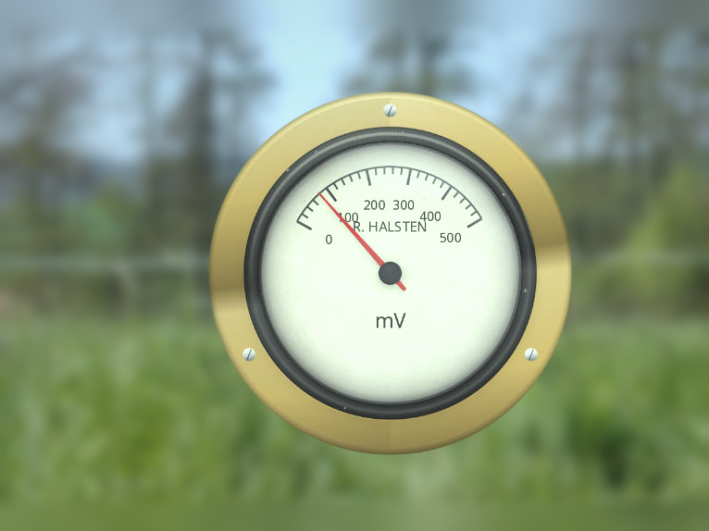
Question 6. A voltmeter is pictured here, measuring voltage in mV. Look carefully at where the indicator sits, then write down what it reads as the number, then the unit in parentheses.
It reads 80 (mV)
